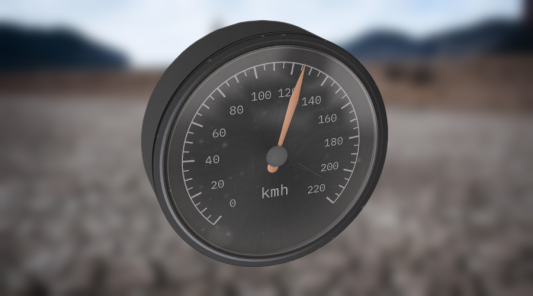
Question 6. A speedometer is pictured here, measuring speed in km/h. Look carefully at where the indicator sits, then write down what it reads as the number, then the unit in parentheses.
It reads 125 (km/h)
